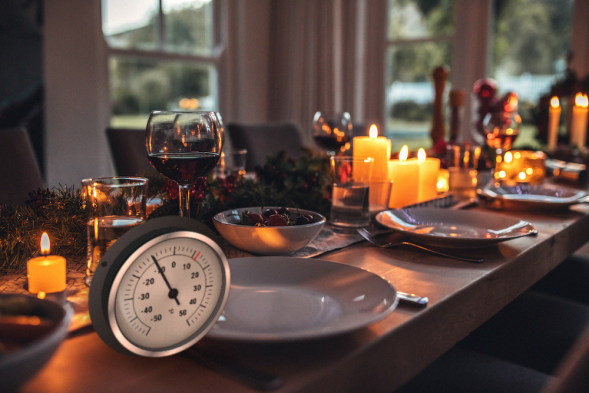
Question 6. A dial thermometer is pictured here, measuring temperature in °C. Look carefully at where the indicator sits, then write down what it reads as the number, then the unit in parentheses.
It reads -10 (°C)
